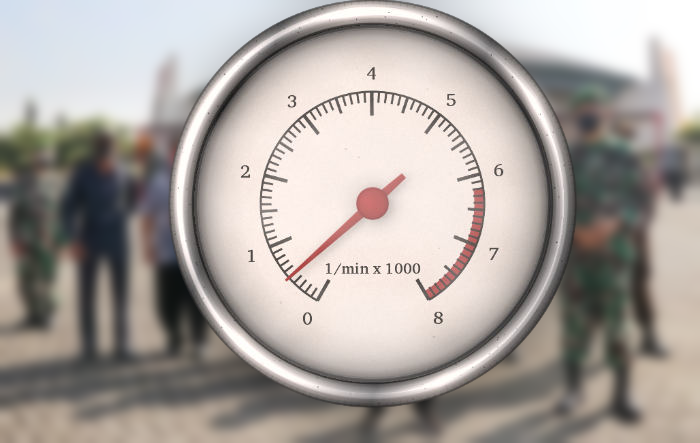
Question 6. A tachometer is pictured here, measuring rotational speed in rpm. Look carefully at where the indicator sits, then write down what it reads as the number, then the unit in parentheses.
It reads 500 (rpm)
